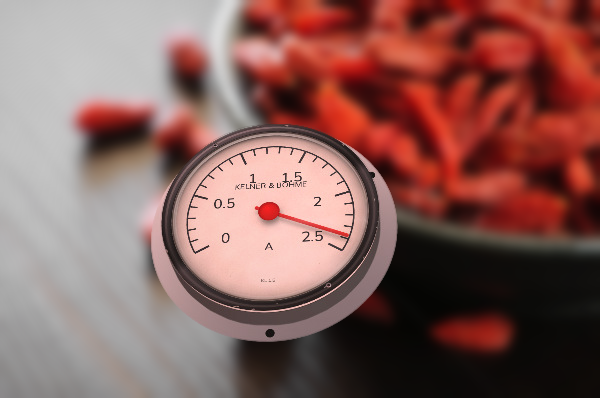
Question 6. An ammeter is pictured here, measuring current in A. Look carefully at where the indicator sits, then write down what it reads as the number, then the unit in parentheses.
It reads 2.4 (A)
